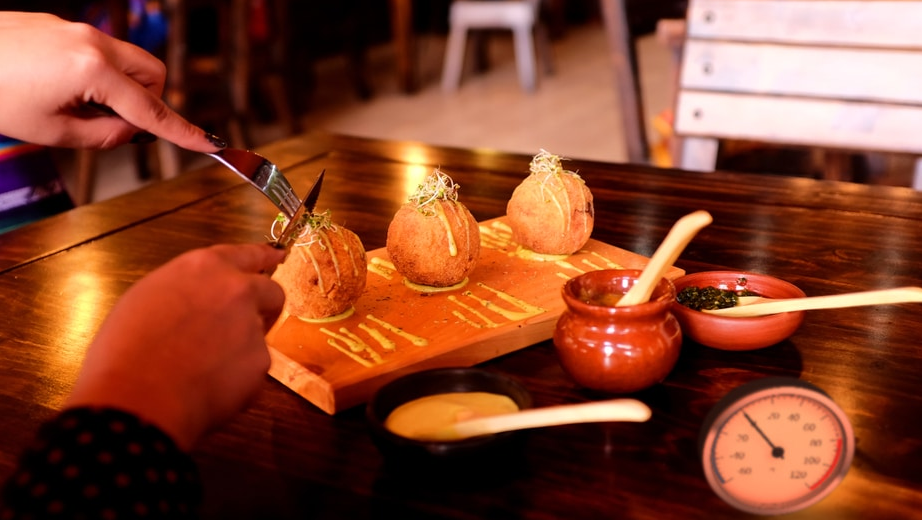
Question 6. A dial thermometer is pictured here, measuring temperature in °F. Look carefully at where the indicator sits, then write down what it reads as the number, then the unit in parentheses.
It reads 0 (°F)
